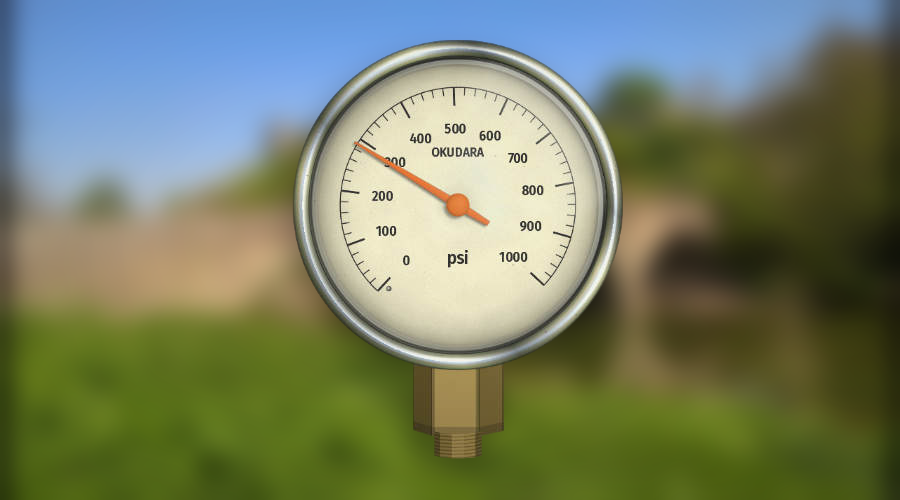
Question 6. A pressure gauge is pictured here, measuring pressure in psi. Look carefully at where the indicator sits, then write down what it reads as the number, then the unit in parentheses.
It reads 290 (psi)
